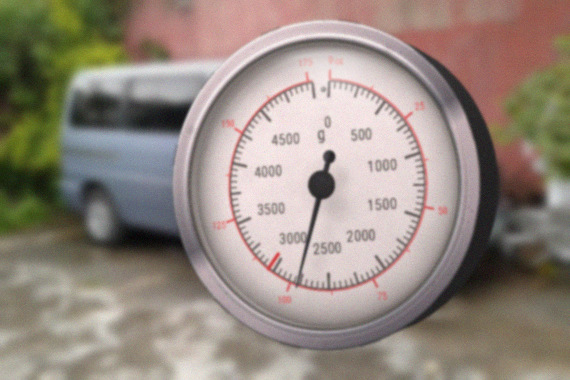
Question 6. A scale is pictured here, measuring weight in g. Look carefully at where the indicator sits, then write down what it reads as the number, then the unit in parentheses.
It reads 2750 (g)
